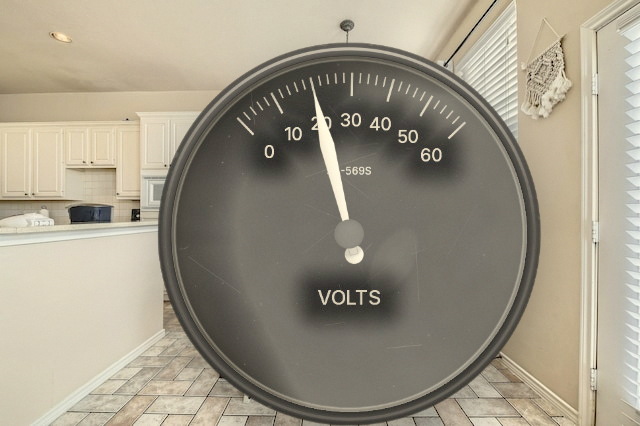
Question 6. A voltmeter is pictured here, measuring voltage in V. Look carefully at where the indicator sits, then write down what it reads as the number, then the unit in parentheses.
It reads 20 (V)
